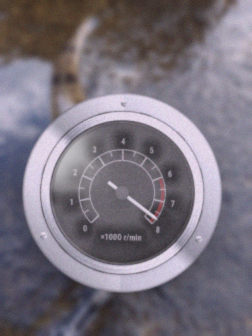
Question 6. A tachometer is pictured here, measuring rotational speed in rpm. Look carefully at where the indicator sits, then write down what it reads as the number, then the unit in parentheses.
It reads 7750 (rpm)
